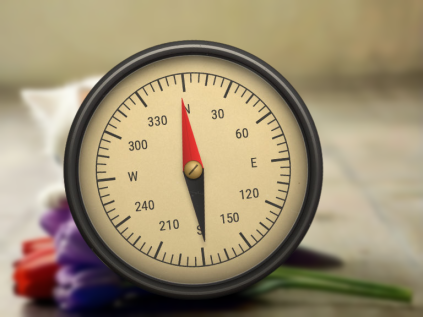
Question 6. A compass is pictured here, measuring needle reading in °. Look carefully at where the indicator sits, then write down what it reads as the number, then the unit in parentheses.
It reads 357.5 (°)
